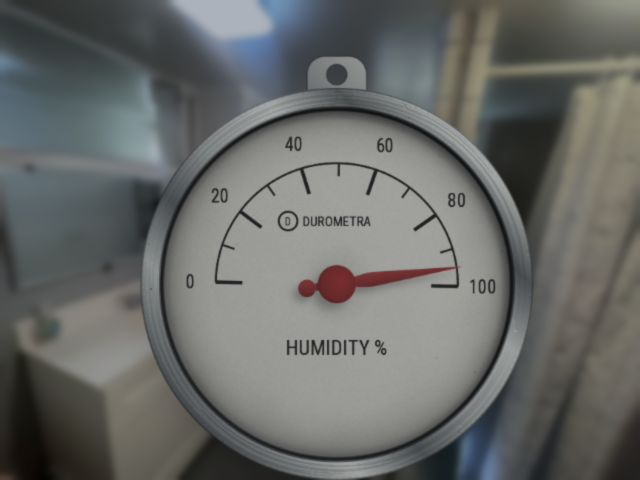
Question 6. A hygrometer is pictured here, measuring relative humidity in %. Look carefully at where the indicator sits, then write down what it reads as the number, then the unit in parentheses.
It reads 95 (%)
